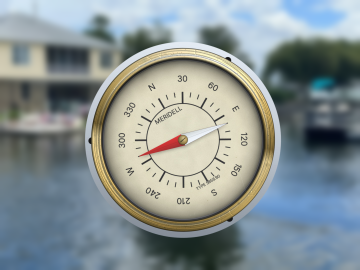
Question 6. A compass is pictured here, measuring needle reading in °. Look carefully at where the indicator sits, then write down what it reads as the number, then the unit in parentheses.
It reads 280 (°)
